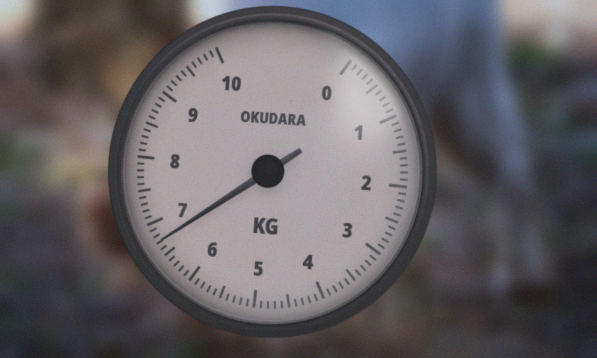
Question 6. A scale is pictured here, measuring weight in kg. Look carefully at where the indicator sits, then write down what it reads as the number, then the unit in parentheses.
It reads 6.7 (kg)
